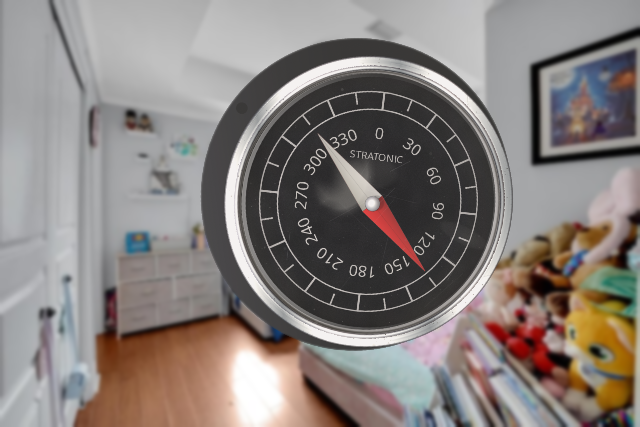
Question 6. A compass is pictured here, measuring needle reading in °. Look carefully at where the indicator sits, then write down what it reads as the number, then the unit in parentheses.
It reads 135 (°)
